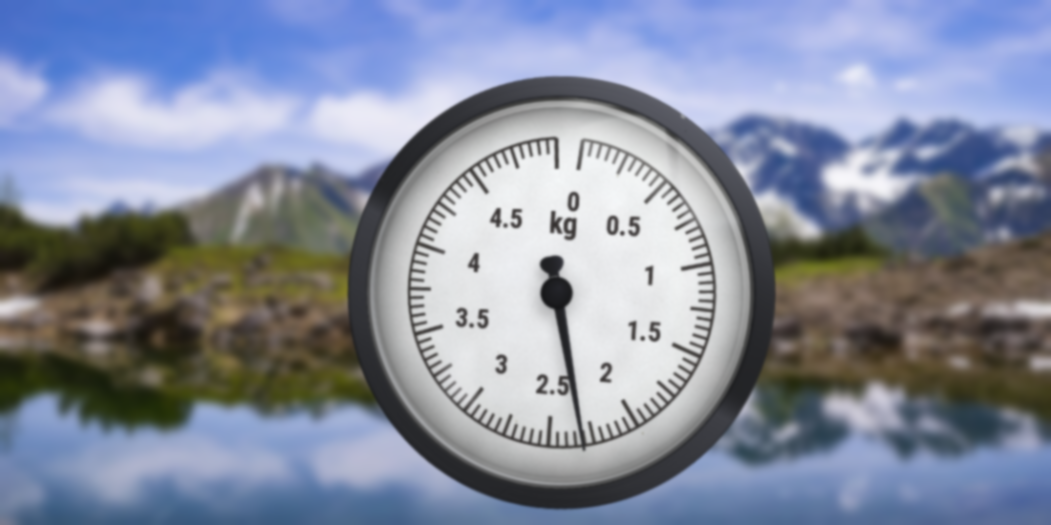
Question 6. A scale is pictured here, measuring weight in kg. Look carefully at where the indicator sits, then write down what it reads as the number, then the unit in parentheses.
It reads 2.3 (kg)
